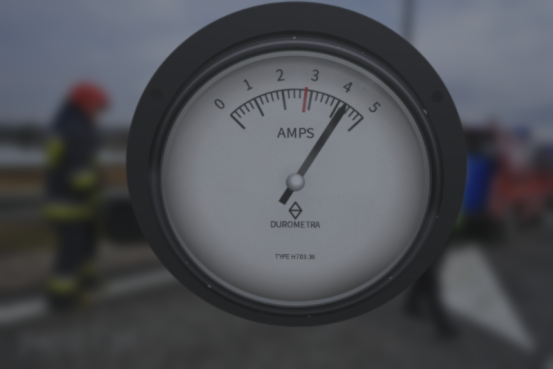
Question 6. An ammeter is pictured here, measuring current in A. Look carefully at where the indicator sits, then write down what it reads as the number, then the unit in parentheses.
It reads 4.2 (A)
